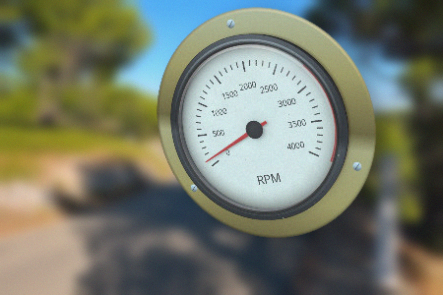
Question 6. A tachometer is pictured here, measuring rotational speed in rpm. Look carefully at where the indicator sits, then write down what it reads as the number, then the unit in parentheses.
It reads 100 (rpm)
